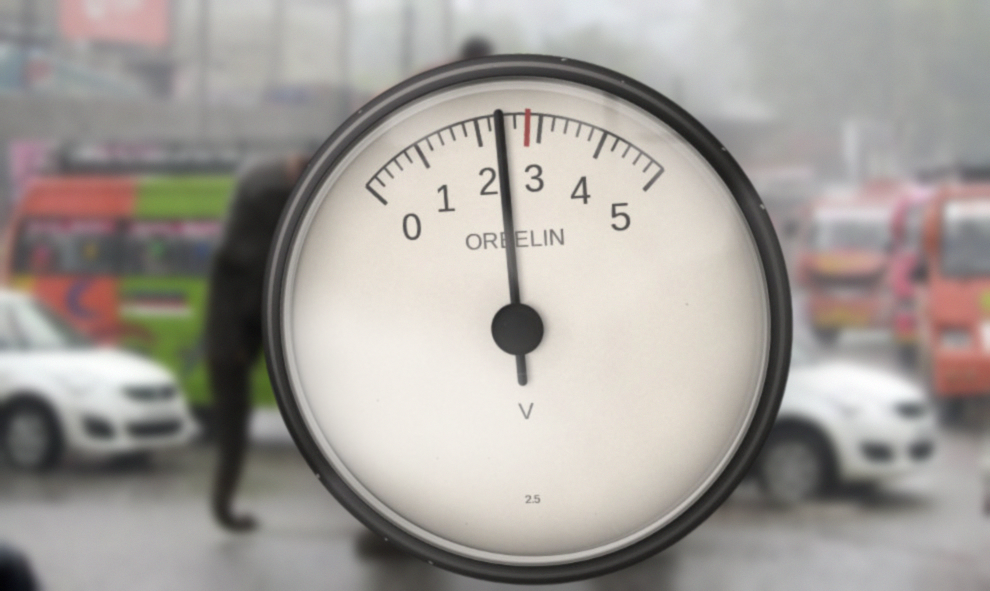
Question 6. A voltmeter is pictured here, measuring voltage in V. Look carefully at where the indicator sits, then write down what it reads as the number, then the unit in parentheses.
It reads 2.4 (V)
